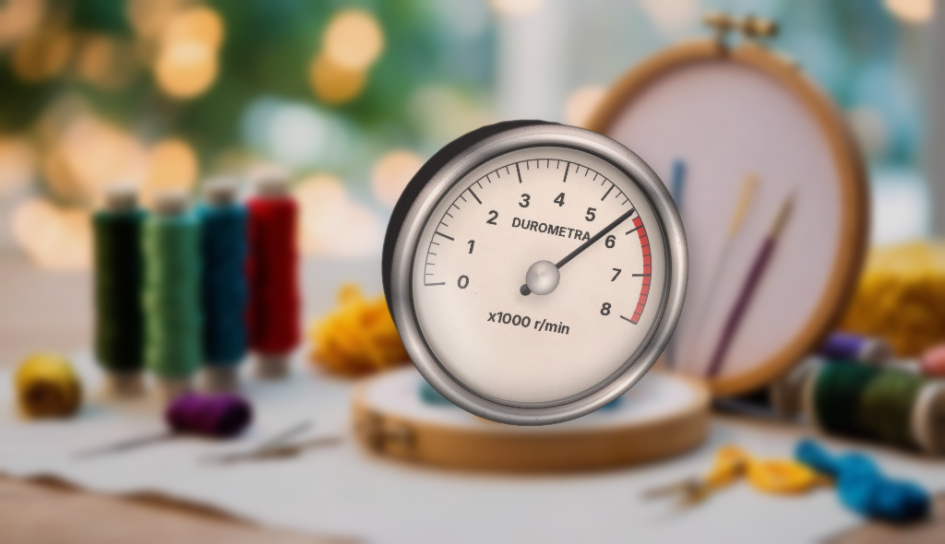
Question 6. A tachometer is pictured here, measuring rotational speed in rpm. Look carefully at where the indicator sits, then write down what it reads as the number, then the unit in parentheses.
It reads 5600 (rpm)
